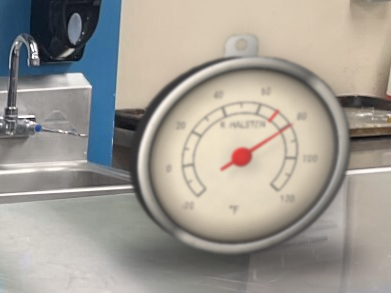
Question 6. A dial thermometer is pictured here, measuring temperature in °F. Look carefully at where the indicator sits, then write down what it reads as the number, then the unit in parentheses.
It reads 80 (°F)
